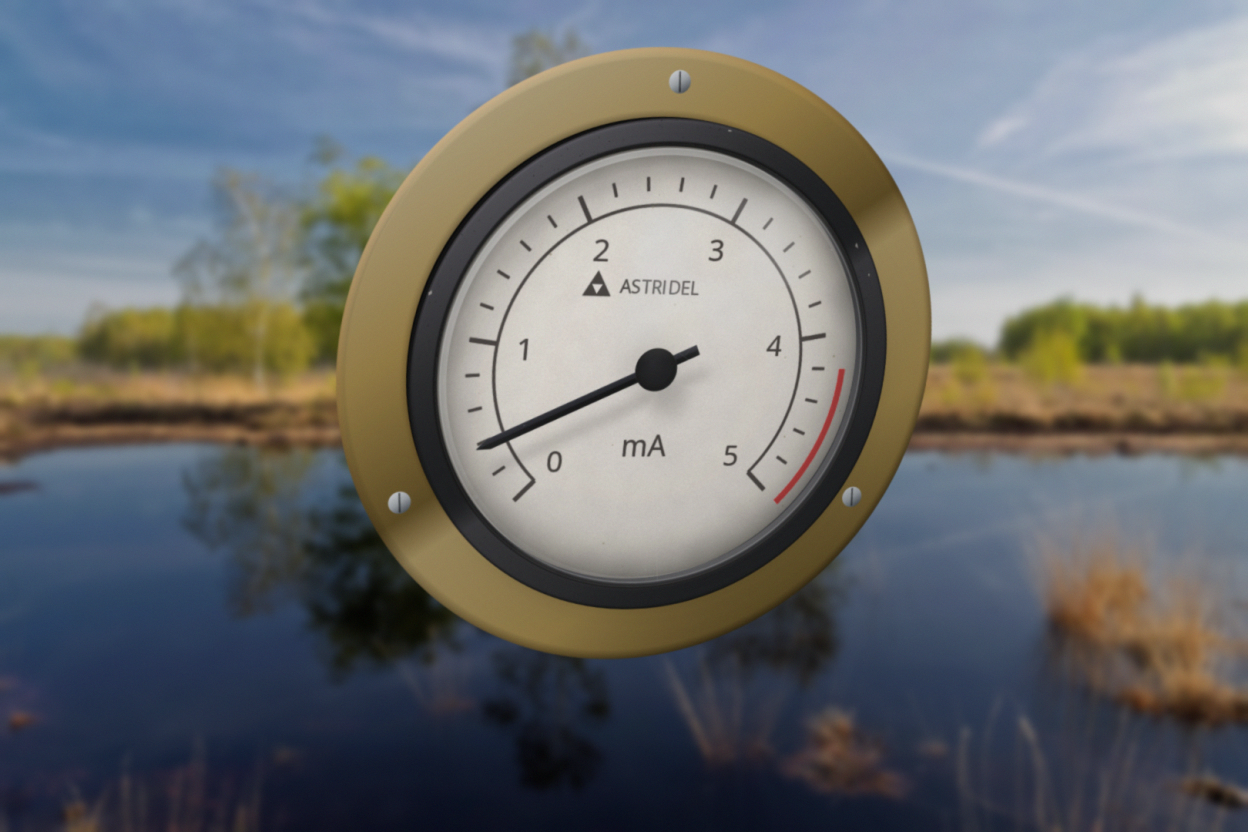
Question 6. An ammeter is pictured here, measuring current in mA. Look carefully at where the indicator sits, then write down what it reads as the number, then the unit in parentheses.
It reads 0.4 (mA)
